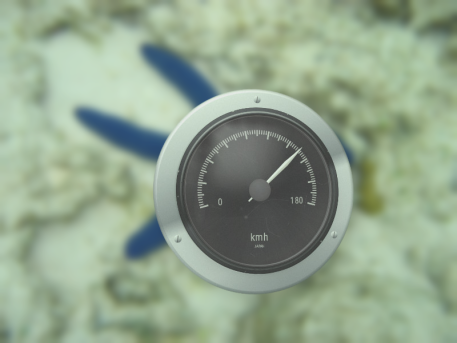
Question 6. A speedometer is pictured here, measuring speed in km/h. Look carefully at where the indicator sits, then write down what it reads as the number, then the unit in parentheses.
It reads 130 (km/h)
